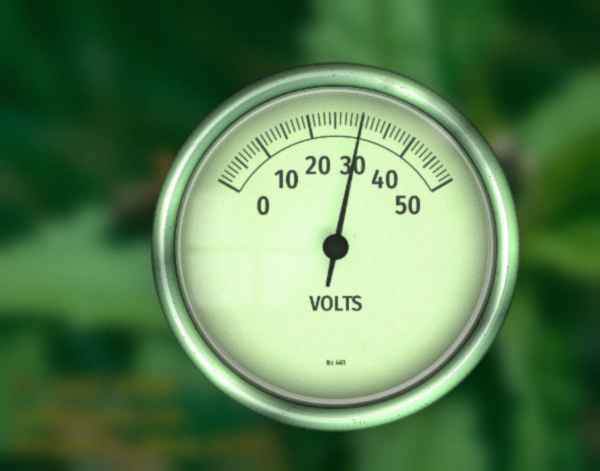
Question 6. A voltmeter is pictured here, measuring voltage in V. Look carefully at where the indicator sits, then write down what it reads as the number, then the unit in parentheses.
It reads 30 (V)
